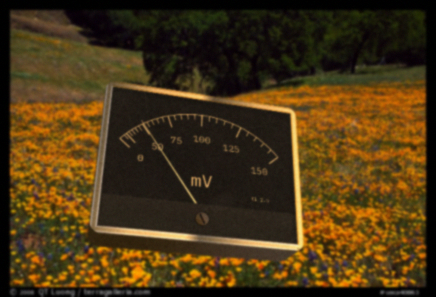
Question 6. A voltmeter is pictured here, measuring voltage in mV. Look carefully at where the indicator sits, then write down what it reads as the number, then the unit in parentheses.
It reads 50 (mV)
